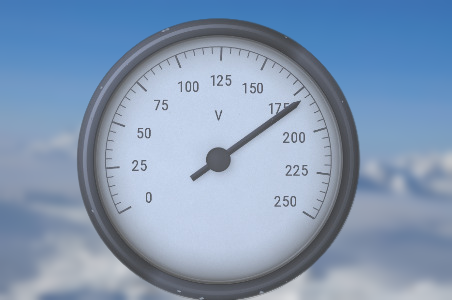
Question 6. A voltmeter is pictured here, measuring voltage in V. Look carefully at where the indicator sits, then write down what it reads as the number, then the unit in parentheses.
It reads 180 (V)
